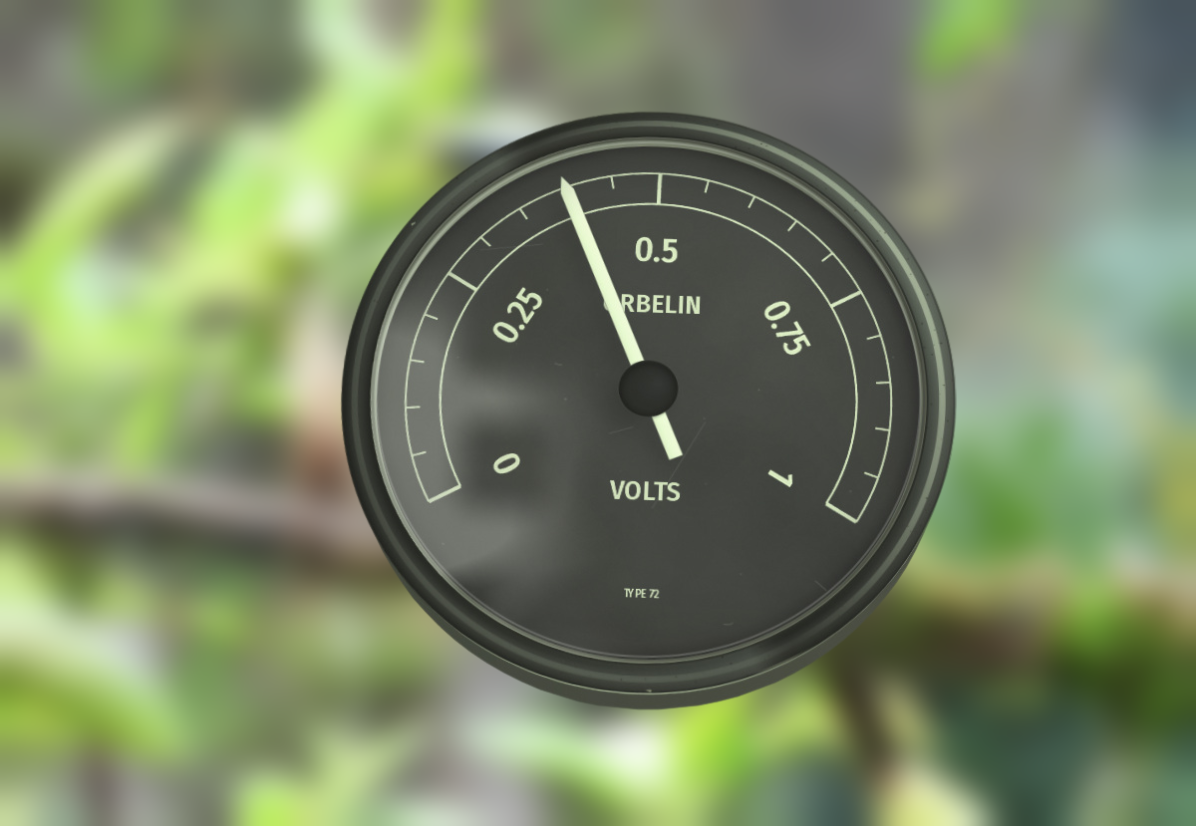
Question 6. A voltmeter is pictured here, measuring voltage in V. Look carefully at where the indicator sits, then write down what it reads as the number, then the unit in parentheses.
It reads 0.4 (V)
